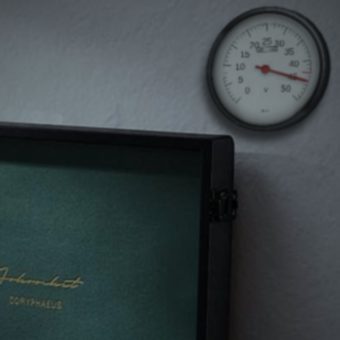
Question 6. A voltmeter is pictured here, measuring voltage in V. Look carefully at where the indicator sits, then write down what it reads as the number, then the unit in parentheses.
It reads 45 (V)
